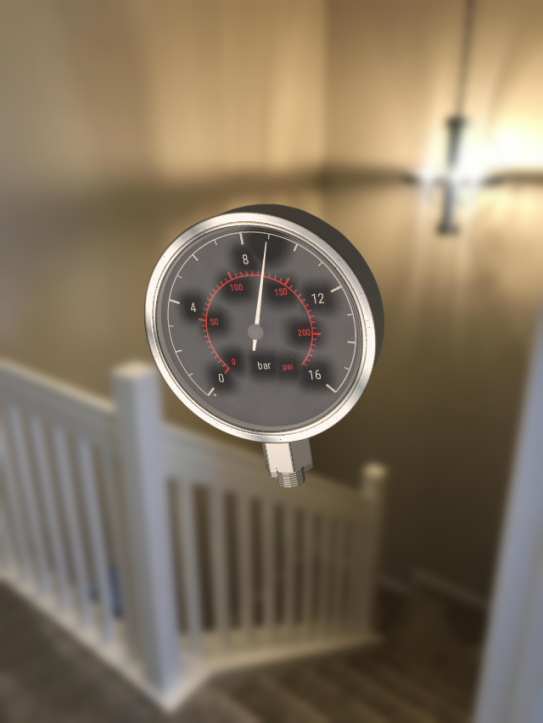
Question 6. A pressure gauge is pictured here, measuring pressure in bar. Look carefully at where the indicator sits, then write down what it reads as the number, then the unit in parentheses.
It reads 9 (bar)
